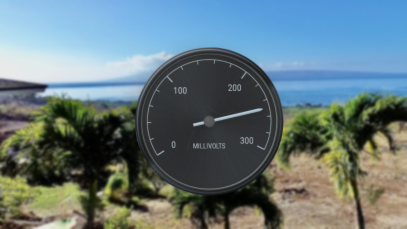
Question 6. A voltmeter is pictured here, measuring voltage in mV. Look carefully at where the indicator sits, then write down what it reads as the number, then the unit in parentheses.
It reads 250 (mV)
